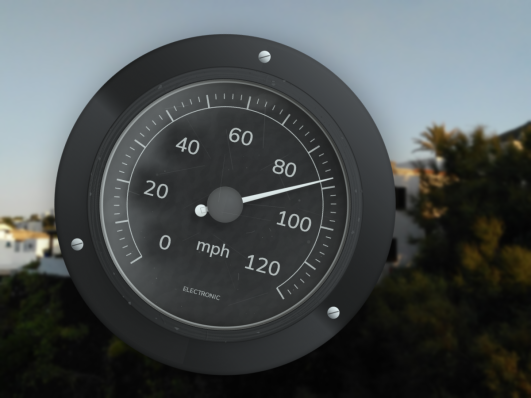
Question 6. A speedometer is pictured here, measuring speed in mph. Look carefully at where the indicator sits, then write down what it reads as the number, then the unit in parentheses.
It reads 88 (mph)
